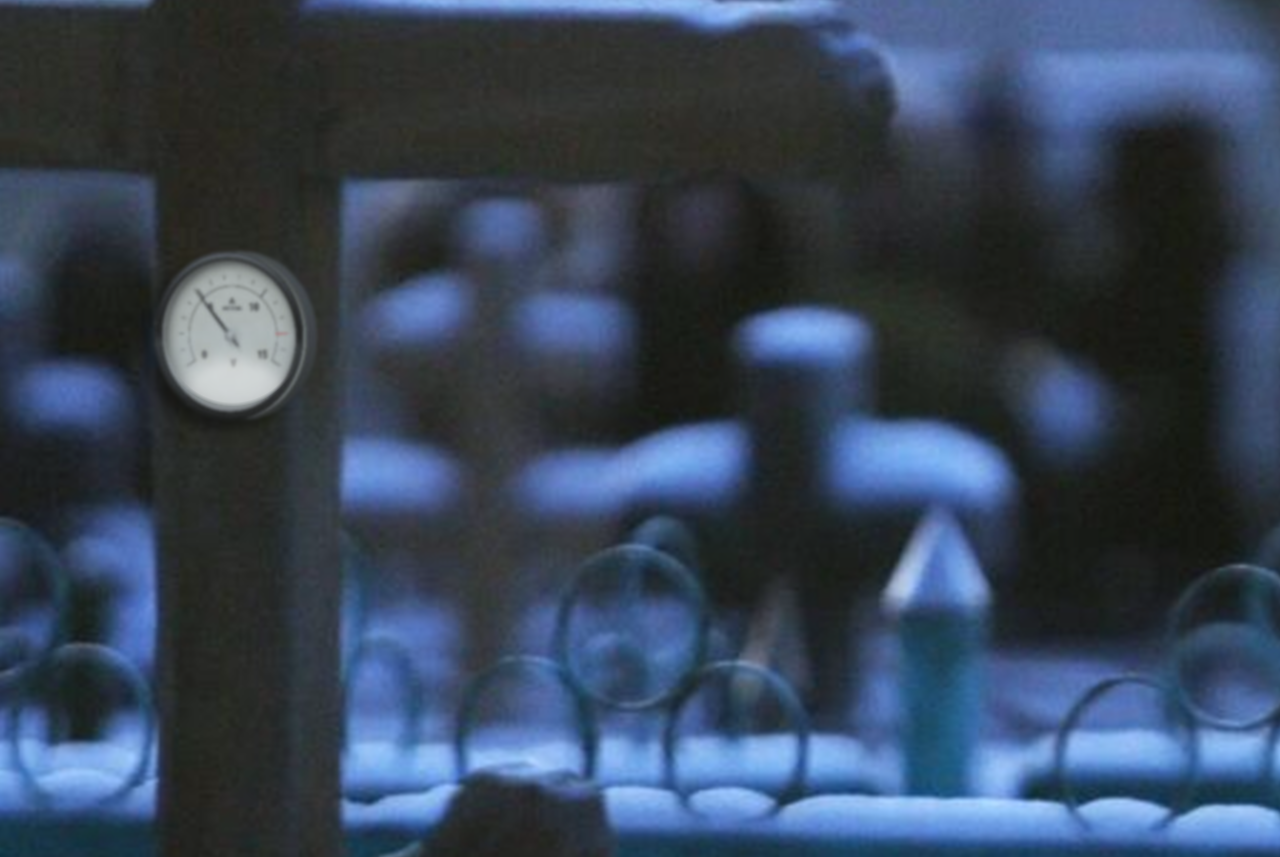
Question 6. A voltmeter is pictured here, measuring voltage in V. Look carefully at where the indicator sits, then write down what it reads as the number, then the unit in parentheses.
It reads 5 (V)
